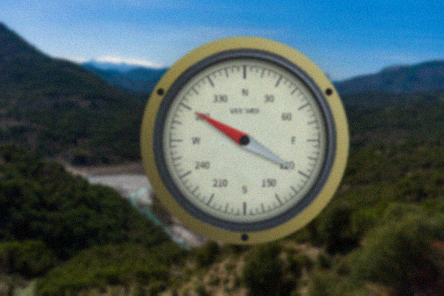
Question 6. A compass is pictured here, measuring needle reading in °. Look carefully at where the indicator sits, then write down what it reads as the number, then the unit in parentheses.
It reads 300 (°)
